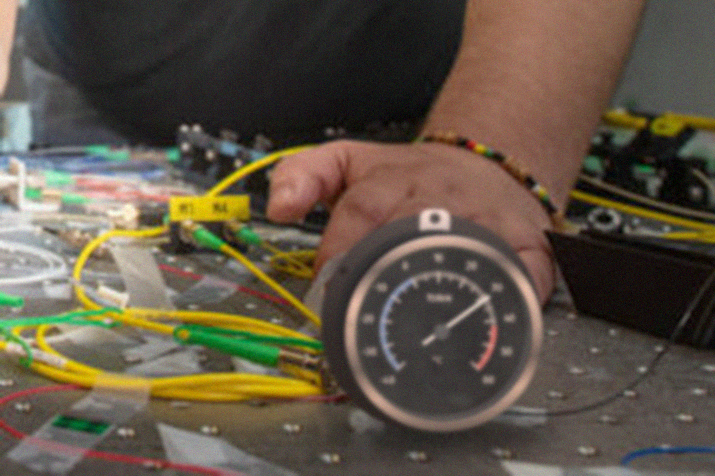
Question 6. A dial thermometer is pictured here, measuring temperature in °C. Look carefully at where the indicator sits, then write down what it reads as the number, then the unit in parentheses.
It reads 30 (°C)
